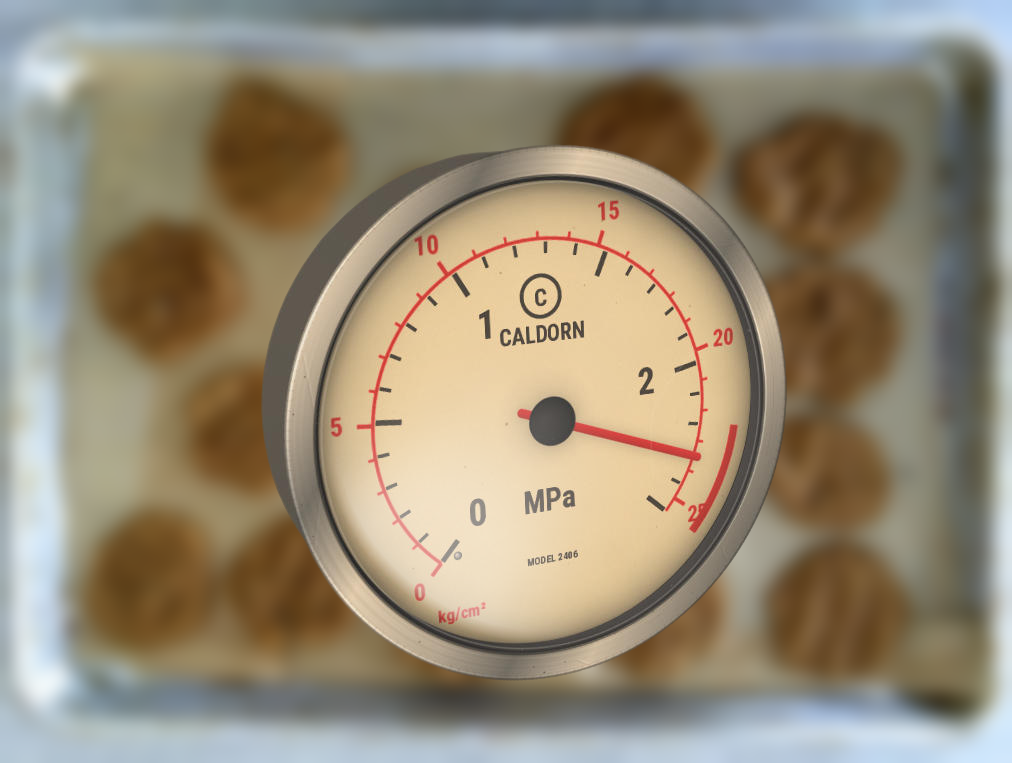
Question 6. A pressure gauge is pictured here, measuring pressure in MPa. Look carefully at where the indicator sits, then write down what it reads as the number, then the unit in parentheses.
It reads 2.3 (MPa)
